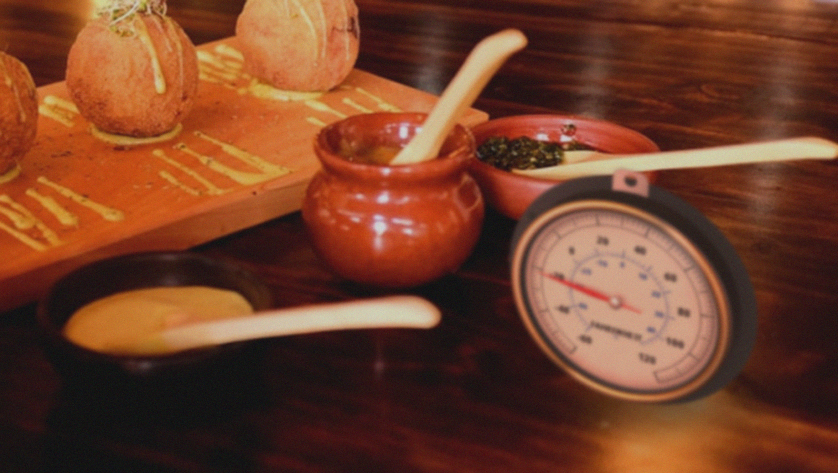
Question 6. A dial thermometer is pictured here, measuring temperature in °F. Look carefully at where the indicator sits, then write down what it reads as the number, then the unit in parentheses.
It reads -20 (°F)
